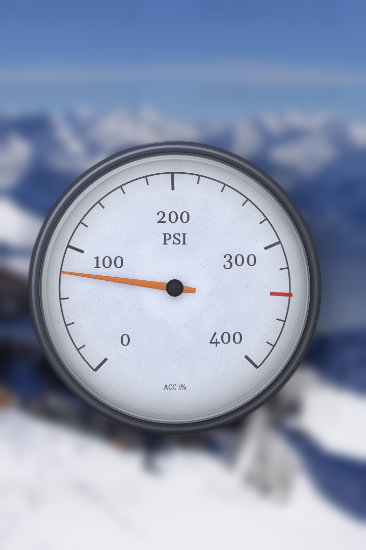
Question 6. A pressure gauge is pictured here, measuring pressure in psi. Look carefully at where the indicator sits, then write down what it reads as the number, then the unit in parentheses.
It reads 80 (psi)
